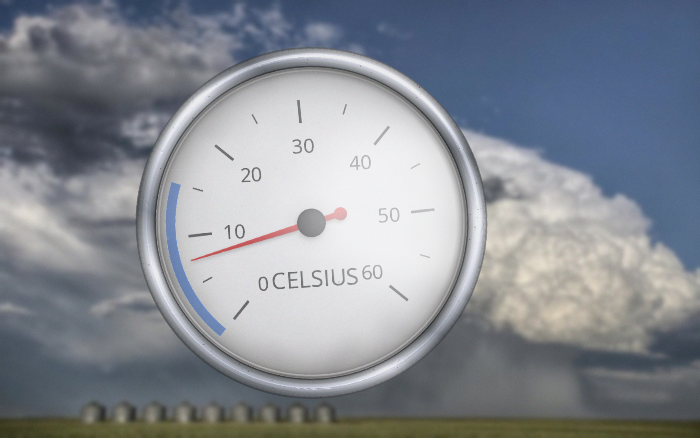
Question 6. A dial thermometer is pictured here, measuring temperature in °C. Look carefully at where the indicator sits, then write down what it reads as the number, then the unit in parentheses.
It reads 7.5 (°C)
